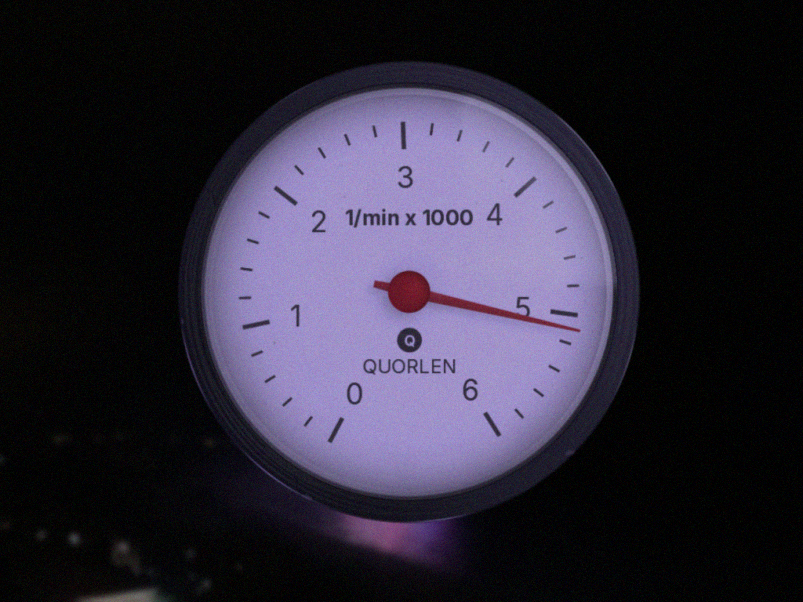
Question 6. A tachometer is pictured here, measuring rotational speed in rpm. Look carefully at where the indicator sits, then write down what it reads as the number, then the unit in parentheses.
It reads 5100 (rpm)
